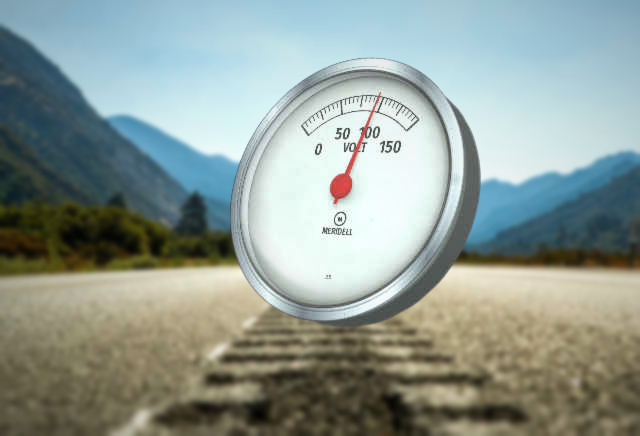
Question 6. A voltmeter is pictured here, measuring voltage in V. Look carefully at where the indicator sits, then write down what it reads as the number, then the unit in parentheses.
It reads 100 (V)
